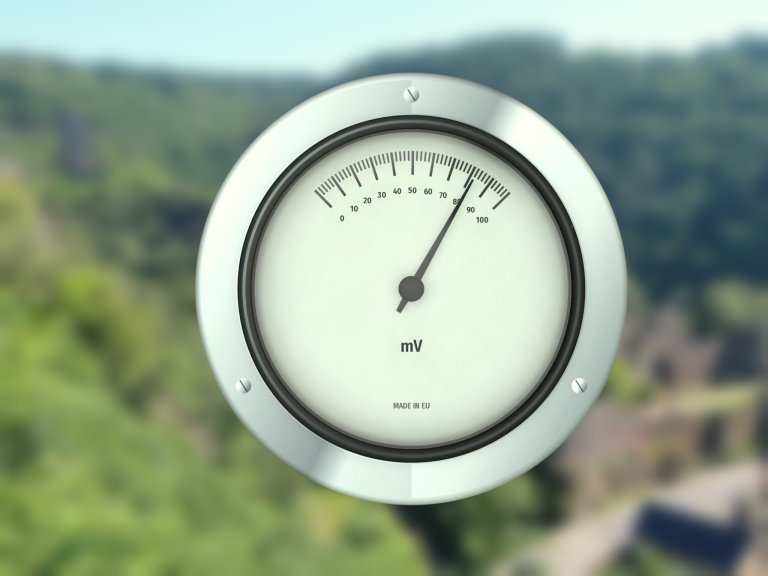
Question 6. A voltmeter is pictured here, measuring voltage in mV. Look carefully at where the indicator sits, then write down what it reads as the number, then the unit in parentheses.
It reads 82 (mV)
